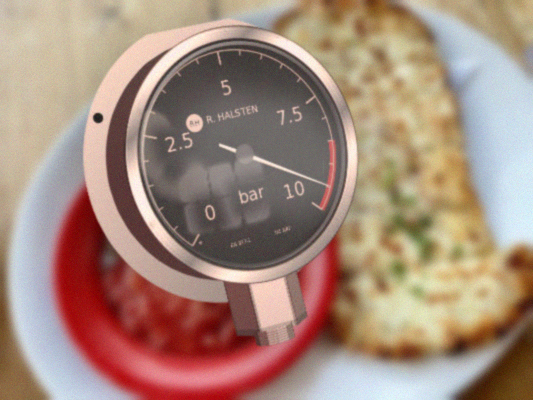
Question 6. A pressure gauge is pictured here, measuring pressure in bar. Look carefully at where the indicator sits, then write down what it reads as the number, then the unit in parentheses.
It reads 9.5 (bar)
